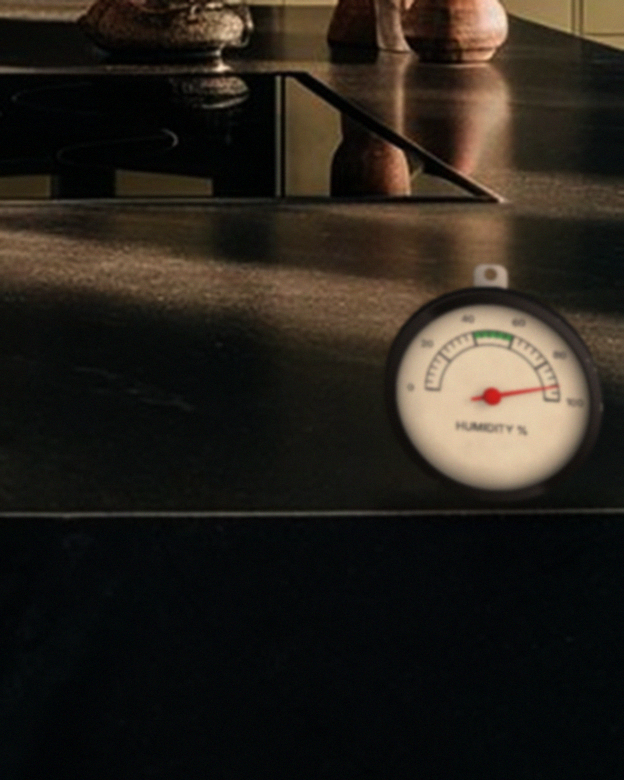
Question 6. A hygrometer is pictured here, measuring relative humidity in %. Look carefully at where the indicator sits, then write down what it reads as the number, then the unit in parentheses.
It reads 92 (%)
